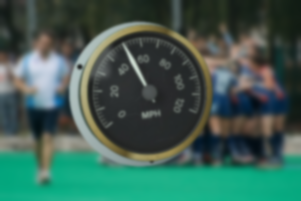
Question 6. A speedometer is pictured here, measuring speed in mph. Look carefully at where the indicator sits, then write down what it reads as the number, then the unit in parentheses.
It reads 50 (mph)
